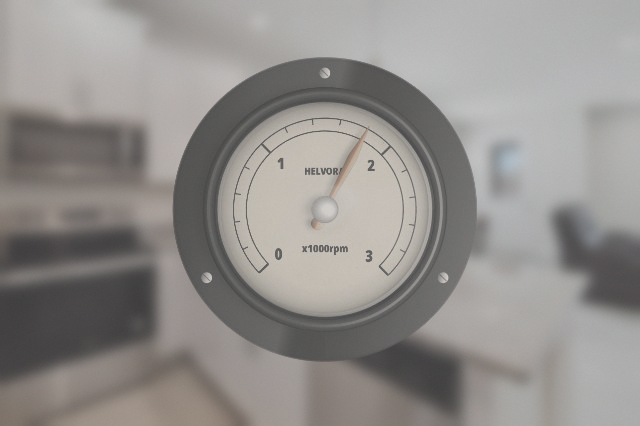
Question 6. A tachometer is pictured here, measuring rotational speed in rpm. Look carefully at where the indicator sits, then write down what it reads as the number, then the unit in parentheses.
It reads 1800 (rpm)
